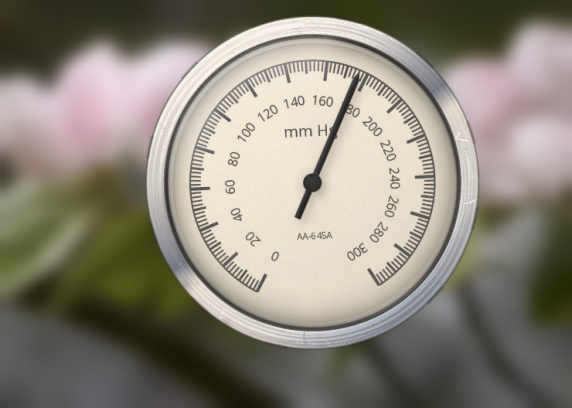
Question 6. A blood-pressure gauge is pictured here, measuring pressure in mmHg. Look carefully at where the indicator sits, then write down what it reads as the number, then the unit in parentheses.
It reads 176 (mmHg)
